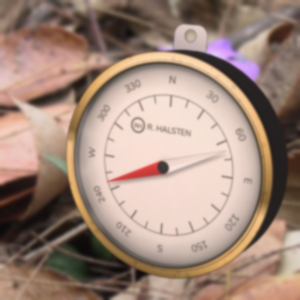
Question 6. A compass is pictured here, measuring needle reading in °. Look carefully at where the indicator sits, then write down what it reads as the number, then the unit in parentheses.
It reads 247.5 (°)
